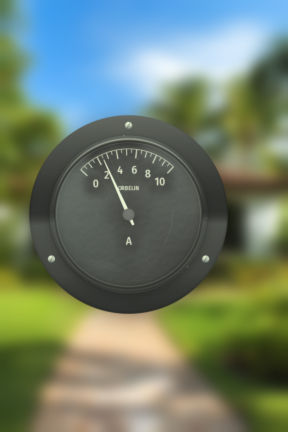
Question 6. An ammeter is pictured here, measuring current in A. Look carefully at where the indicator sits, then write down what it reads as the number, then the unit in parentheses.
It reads 2.5 (A)
